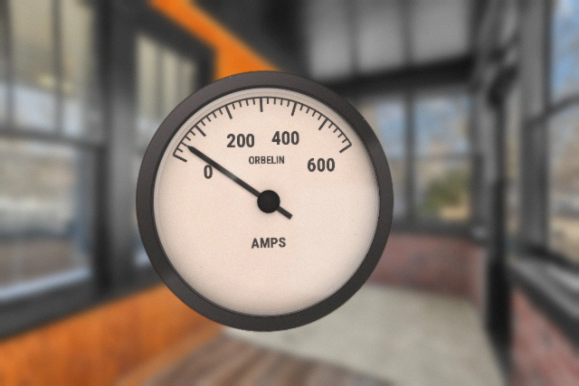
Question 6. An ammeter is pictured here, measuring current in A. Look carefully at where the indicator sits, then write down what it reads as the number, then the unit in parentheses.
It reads 40 (A)
